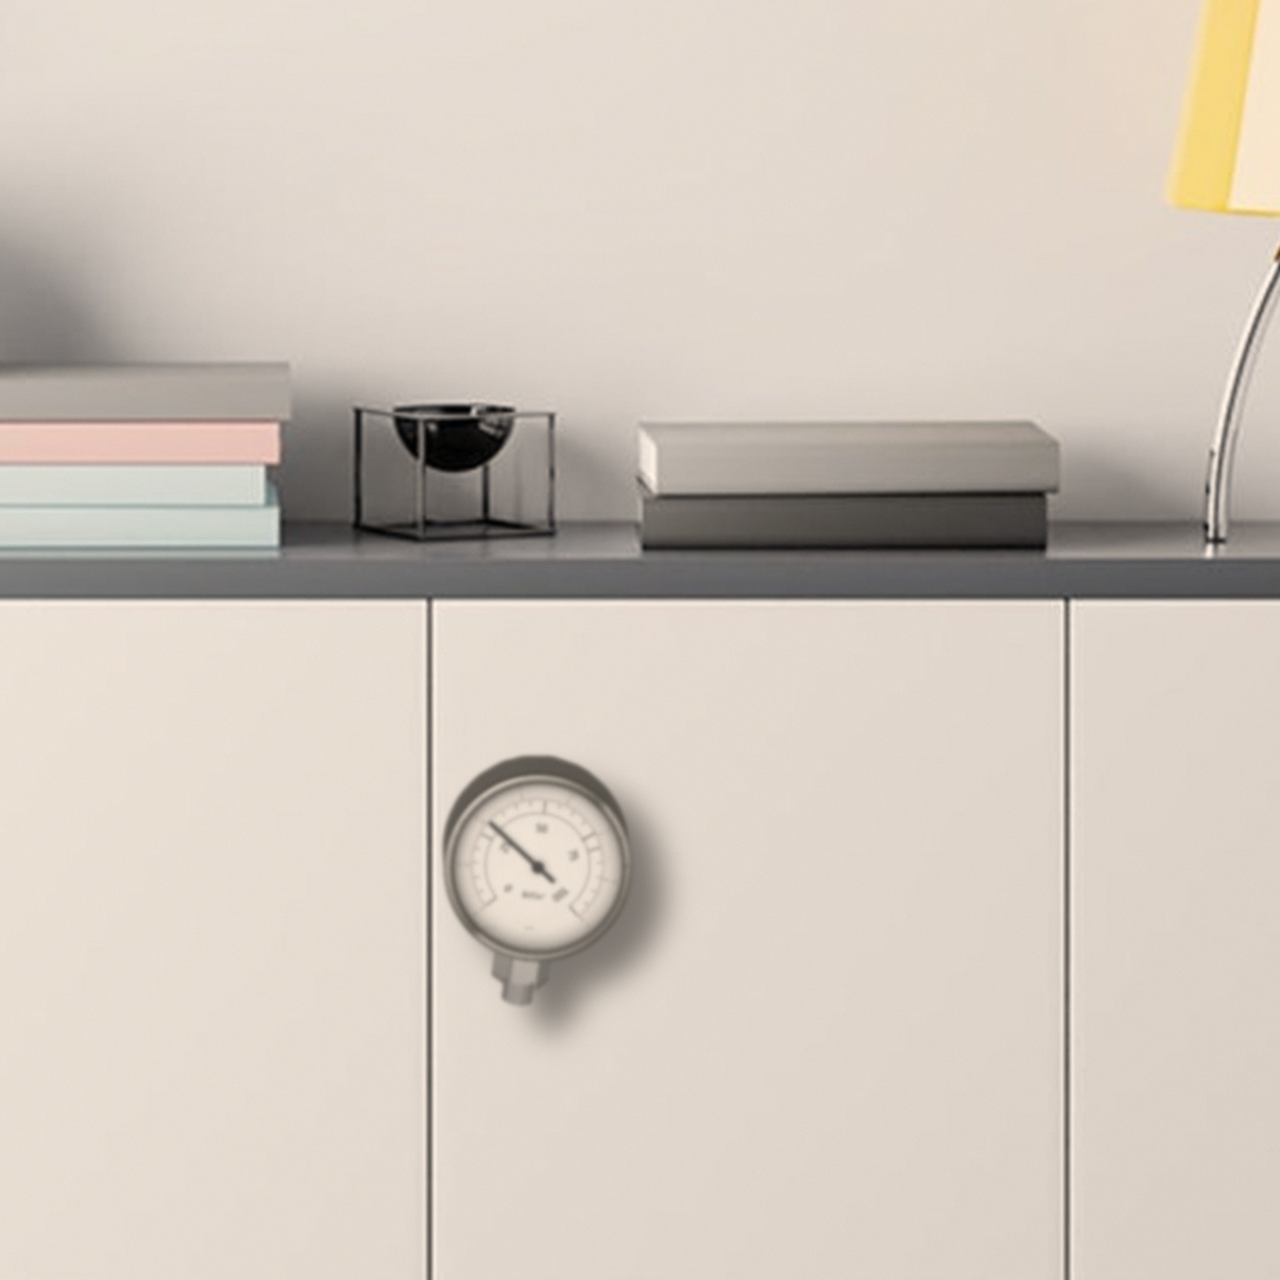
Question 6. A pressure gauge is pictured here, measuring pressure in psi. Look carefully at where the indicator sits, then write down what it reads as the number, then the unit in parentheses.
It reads 30 (psi)
